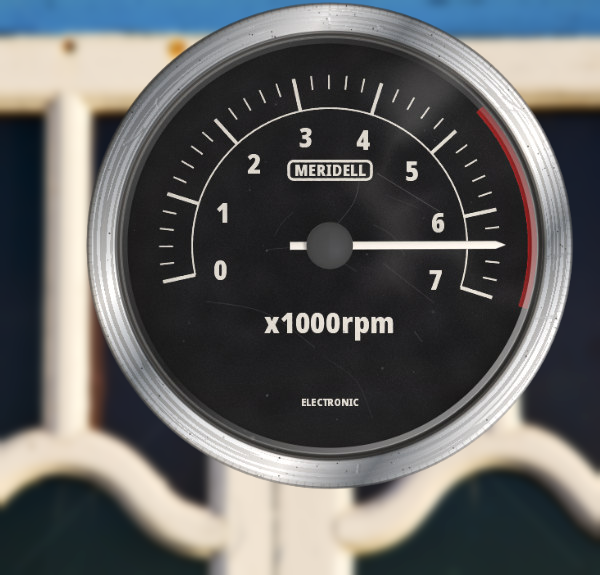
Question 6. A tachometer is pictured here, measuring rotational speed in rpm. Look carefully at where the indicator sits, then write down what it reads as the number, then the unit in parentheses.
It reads 6400 (rpm)
